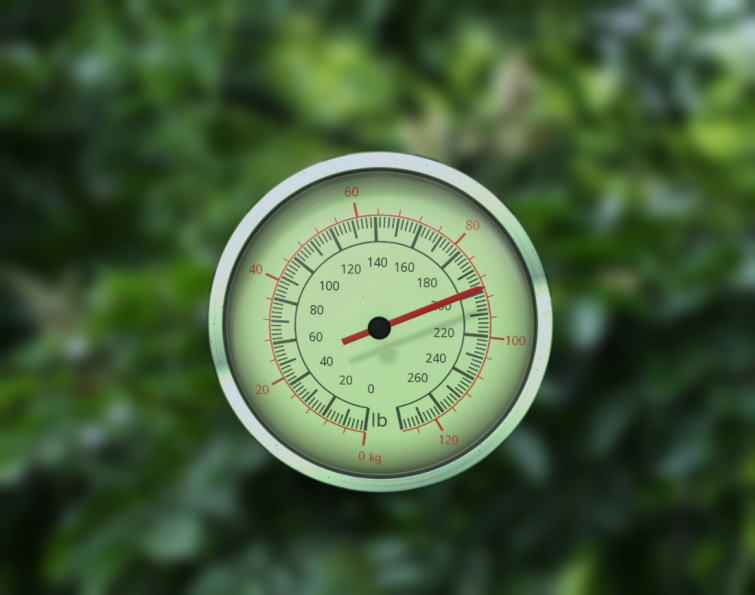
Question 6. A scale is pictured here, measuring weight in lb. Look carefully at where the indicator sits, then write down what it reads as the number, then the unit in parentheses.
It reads 198 (lb)
